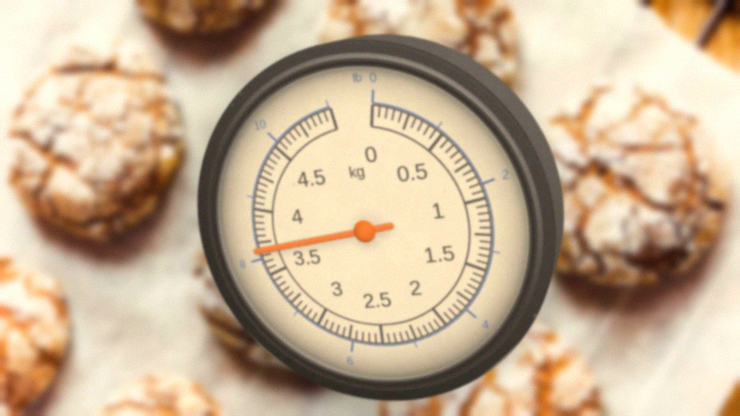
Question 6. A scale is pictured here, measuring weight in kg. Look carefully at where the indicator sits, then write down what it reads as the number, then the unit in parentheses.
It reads 3.7 (kg)
